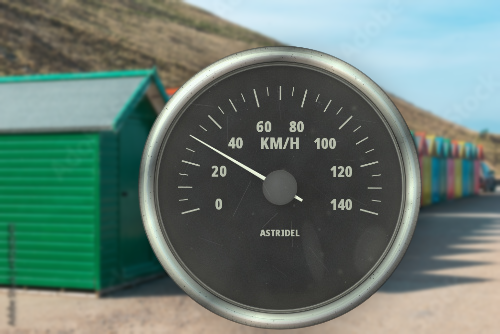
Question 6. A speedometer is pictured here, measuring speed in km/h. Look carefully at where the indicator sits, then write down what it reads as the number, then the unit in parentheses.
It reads 30 (km/h)
